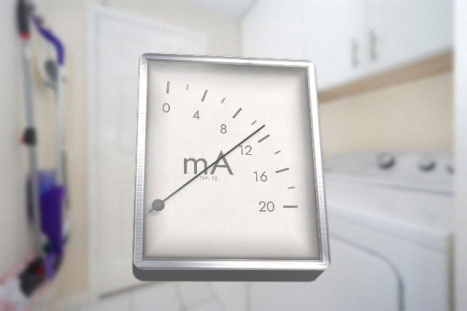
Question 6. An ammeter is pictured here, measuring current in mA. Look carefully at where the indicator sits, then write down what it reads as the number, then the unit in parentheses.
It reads 11 (mA)
